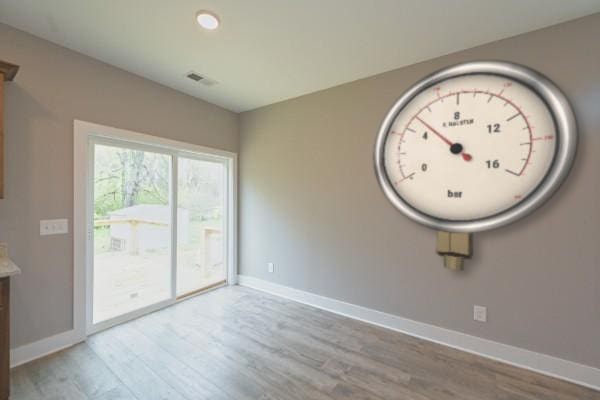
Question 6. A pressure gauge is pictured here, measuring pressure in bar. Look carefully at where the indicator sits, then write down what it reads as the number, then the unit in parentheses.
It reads 5 (bar)
